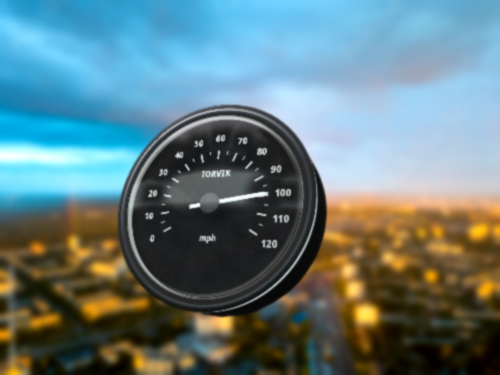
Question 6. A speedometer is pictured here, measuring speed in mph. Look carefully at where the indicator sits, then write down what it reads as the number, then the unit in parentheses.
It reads 100 (mph)
